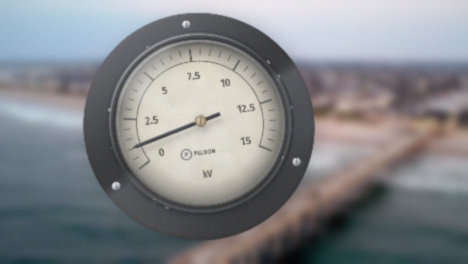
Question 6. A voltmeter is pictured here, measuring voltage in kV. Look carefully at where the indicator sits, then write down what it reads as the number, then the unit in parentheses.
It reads 1 (kV)
